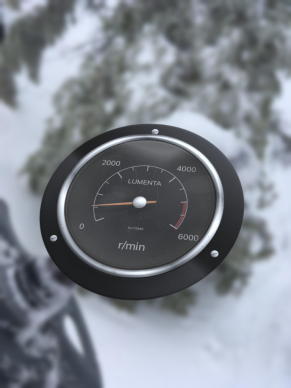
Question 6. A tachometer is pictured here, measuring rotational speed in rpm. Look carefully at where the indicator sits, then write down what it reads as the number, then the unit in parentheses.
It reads 500 (rpm)
